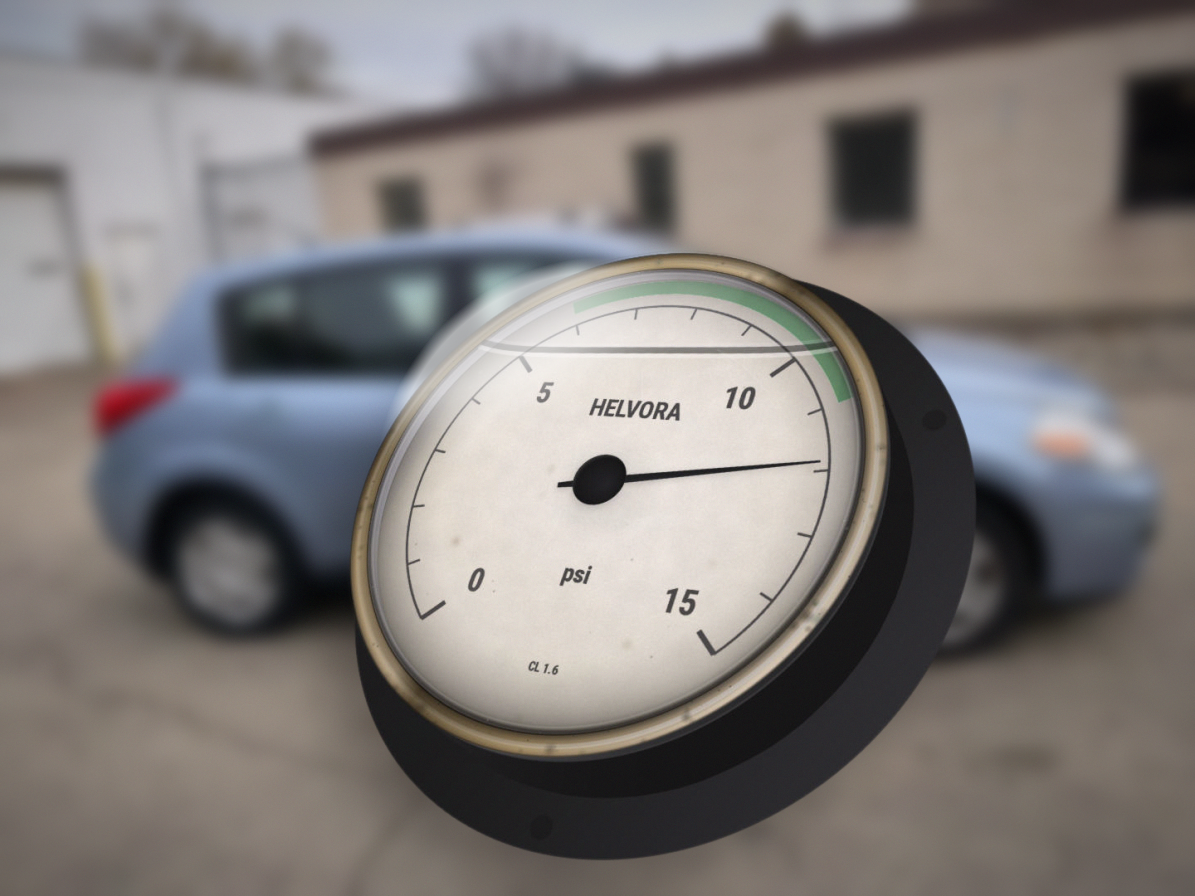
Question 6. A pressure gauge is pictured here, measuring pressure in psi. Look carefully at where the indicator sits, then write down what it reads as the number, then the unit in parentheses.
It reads 12 (psi)
